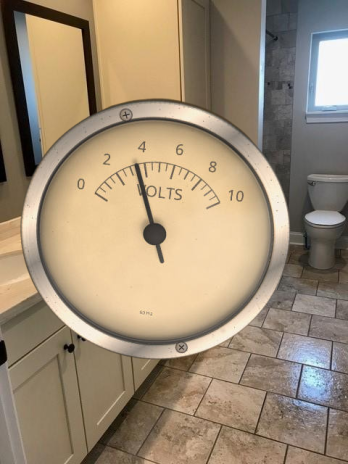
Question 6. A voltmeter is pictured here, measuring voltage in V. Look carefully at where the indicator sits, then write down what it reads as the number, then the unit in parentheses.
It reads 3.5 (V)
